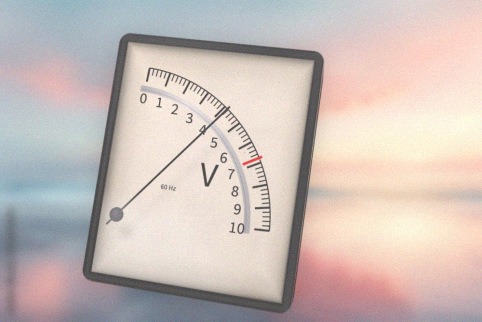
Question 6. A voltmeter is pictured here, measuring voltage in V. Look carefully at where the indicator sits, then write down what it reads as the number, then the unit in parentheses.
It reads 4.2 (V)
